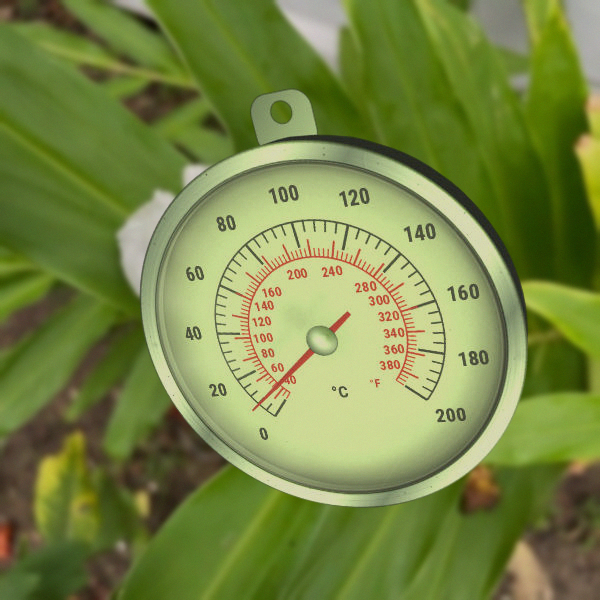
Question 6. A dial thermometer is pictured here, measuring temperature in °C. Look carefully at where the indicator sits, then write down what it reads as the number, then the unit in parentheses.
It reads 8 (°C)
